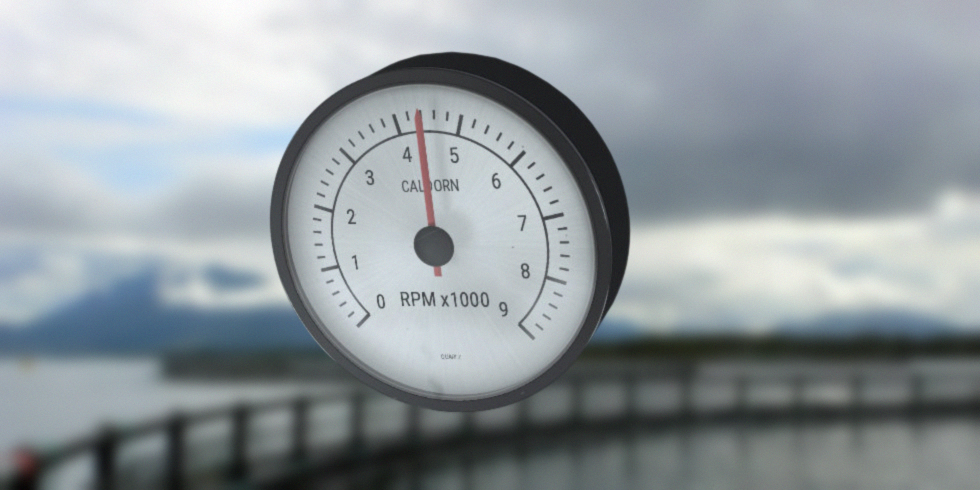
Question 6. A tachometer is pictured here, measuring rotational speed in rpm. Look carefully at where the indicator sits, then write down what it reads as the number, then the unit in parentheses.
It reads 4400 (rpm)
